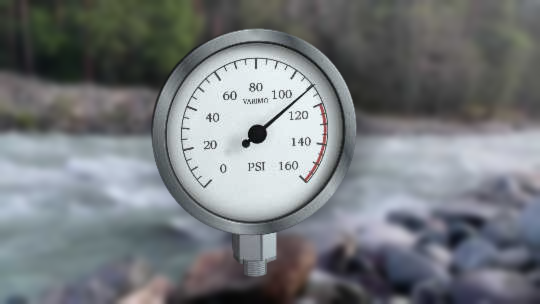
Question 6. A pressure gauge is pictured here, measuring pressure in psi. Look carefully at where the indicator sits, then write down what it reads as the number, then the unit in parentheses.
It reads 110 (psi)
